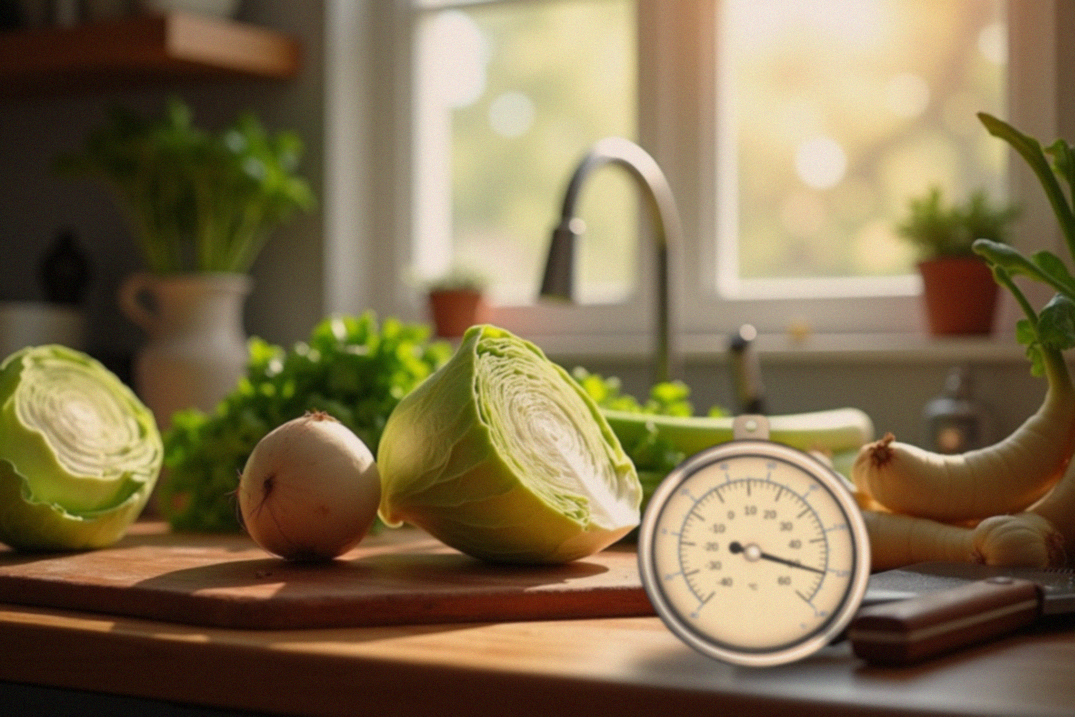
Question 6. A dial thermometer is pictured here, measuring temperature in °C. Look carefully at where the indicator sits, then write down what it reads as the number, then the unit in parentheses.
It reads 50 (°C)
